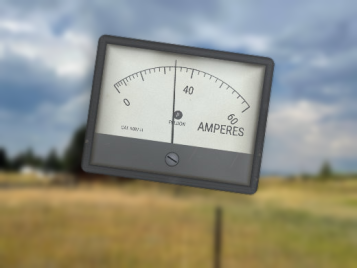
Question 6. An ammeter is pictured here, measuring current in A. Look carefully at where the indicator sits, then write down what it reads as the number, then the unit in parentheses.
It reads 34 (A)
